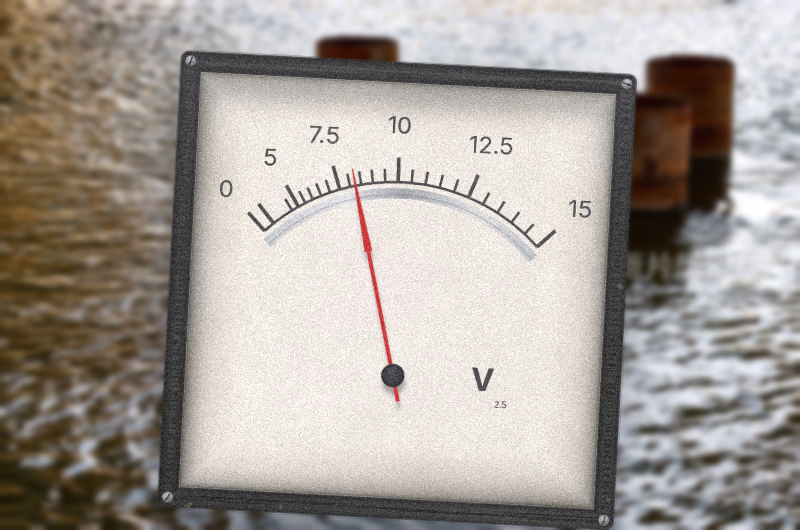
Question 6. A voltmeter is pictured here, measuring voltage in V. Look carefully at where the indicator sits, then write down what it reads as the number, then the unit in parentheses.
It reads 8.25 (V)
